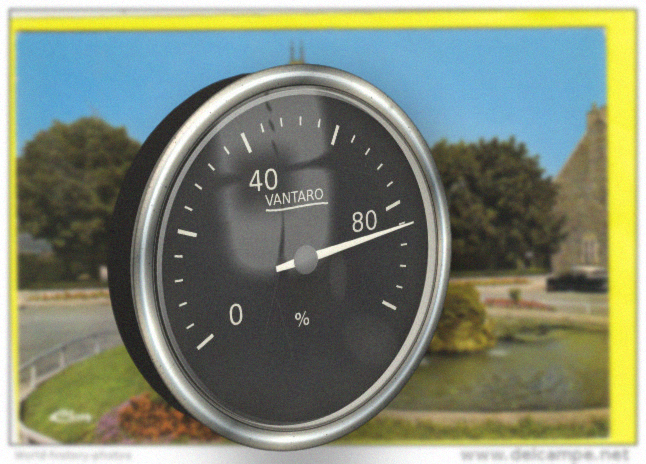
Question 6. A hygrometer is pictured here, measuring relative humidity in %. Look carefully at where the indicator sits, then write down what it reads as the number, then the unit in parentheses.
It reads 84 (%)
